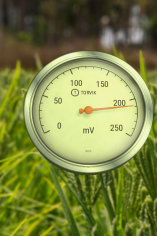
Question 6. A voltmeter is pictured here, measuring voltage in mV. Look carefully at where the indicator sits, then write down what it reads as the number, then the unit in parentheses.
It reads 210 (mV)
